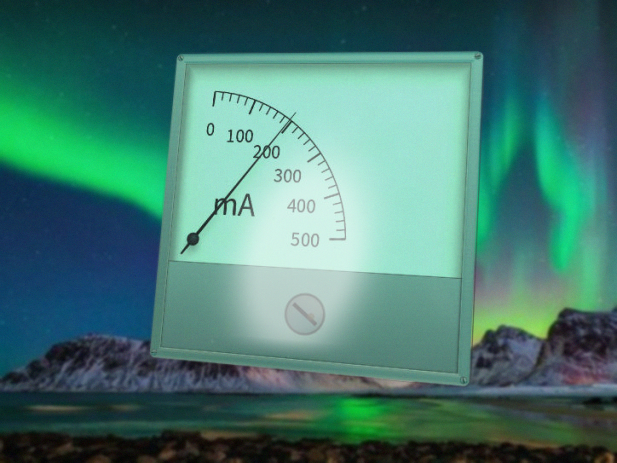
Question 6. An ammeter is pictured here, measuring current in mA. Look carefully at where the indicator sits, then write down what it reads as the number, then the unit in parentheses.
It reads 200 (mA)
